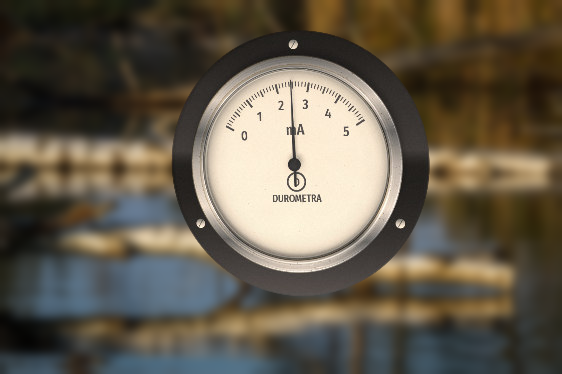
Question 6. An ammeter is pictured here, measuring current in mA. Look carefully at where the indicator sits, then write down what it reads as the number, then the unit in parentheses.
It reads 2.5 (mA)
